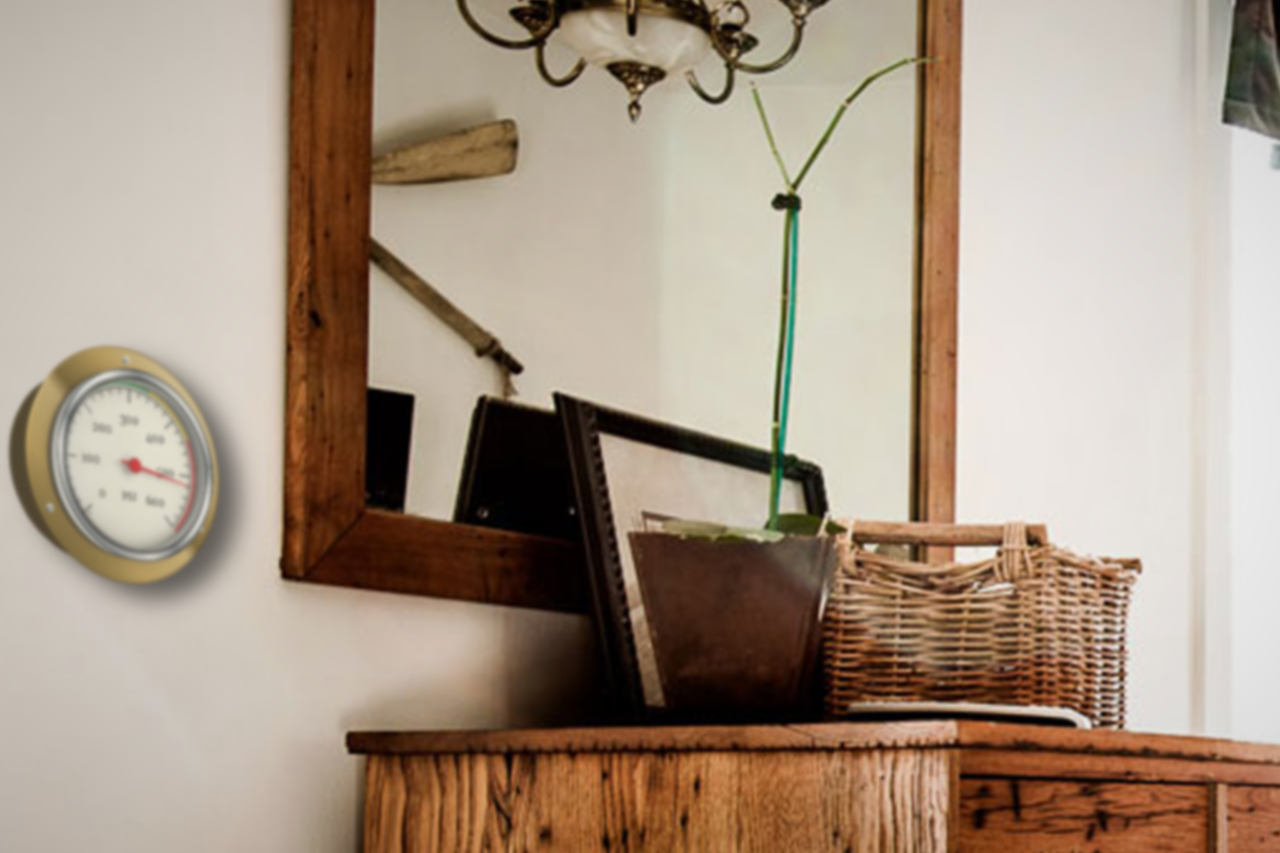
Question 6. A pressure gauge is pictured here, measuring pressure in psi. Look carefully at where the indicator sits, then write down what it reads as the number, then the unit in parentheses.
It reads 520 (psi)
